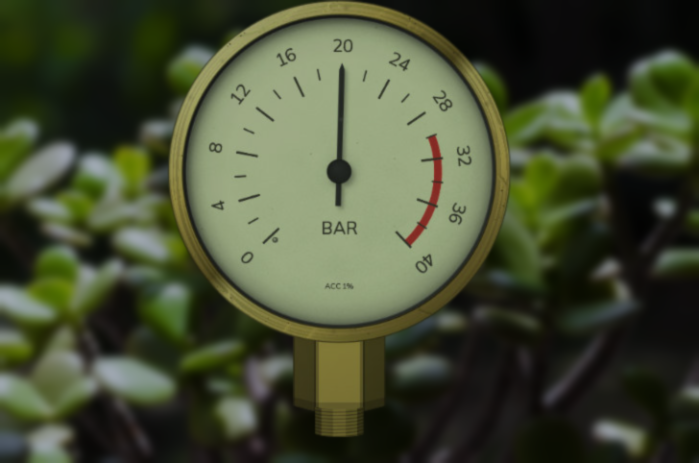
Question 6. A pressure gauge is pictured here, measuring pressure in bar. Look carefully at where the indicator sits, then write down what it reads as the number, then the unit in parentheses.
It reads 20 (bar)
